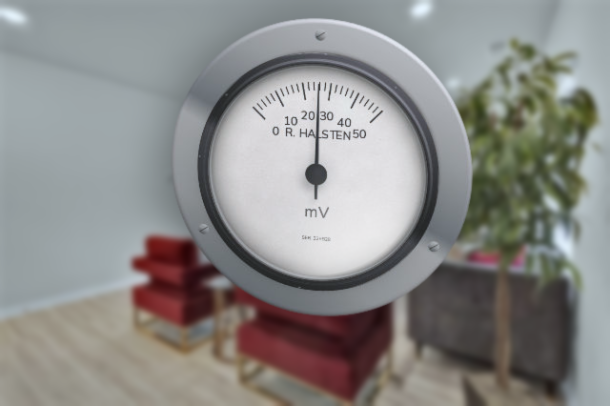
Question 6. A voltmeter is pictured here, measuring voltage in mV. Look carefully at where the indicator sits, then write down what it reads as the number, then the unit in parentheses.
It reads 26 (mV)
